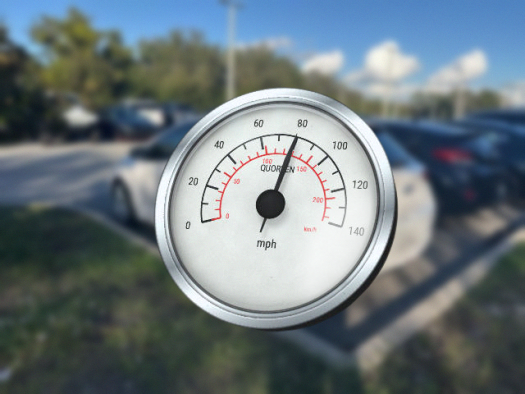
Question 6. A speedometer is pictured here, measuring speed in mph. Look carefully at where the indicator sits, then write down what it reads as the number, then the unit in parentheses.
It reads 80 (mph)
